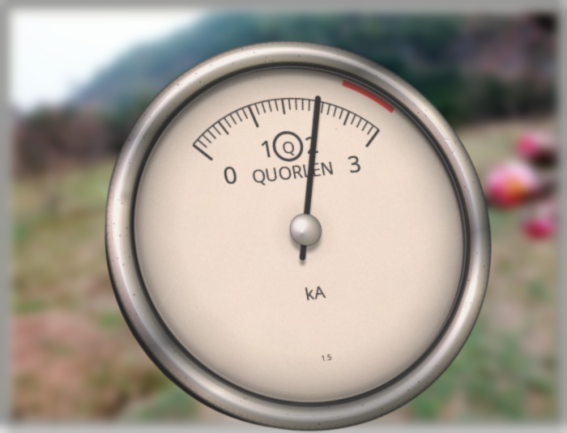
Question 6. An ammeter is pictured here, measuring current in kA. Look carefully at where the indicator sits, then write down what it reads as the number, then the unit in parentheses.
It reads 2 (kA)
